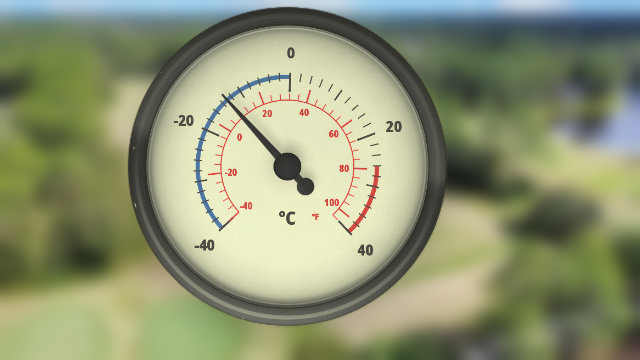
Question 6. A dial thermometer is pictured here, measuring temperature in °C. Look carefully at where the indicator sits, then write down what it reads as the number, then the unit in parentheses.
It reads -13 (°C)
